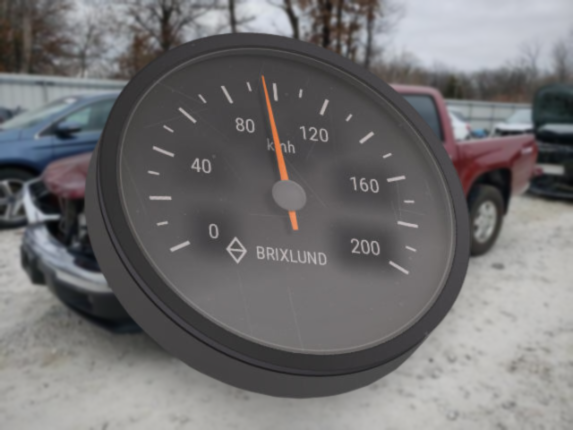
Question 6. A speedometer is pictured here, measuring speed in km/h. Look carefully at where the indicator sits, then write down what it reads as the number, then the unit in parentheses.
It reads 95 (km/h)
